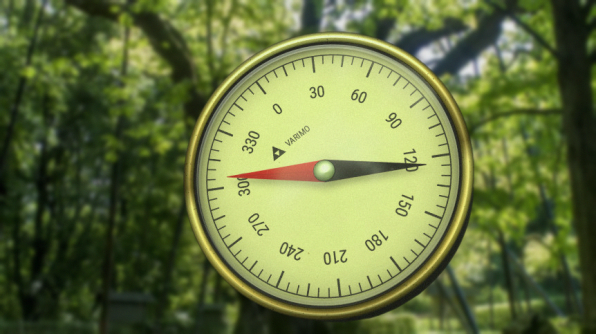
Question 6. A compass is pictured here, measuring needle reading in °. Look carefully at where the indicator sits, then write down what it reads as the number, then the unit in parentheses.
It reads 305 (°)
